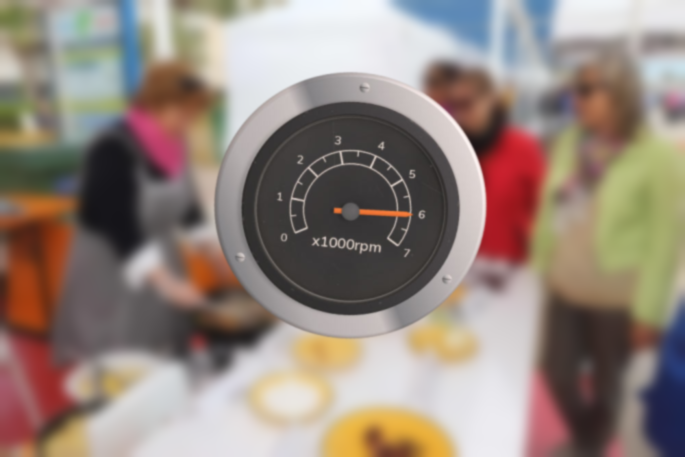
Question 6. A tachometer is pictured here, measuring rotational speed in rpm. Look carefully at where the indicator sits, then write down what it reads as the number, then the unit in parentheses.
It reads 6000 (rpm)
